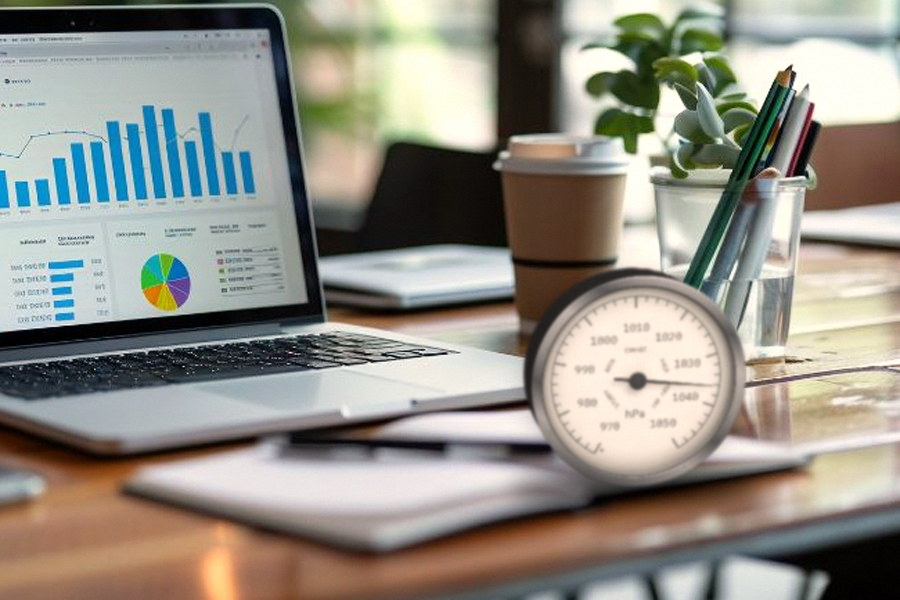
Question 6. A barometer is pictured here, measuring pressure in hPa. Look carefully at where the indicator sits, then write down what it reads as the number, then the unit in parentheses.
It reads 1036 (hPa)
